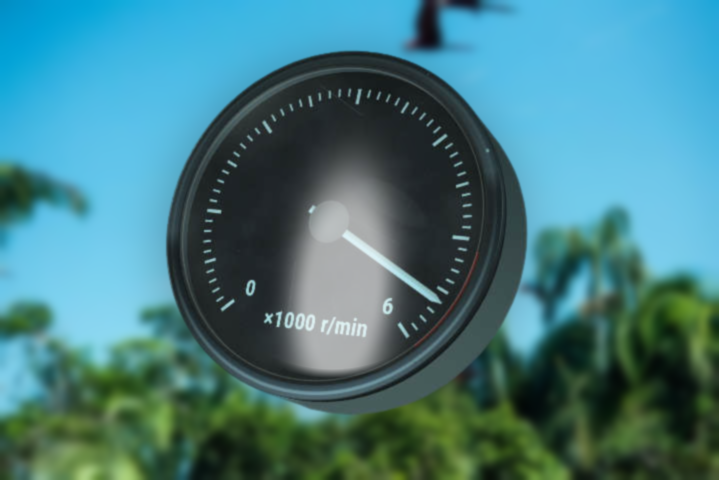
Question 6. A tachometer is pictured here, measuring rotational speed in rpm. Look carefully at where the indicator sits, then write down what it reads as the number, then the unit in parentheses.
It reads 5600 (rpm)
